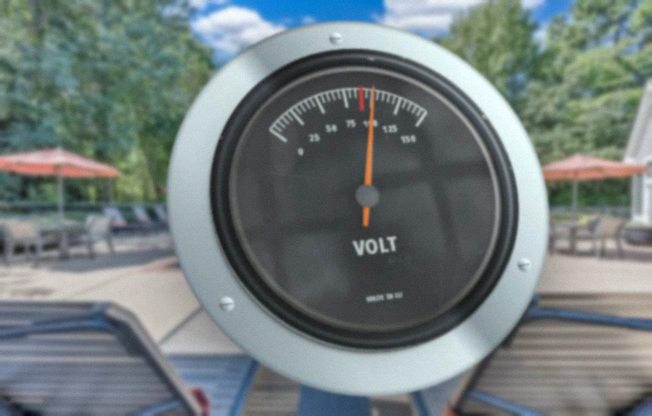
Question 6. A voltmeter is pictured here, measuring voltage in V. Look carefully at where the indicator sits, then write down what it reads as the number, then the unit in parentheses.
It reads 100 (V)
